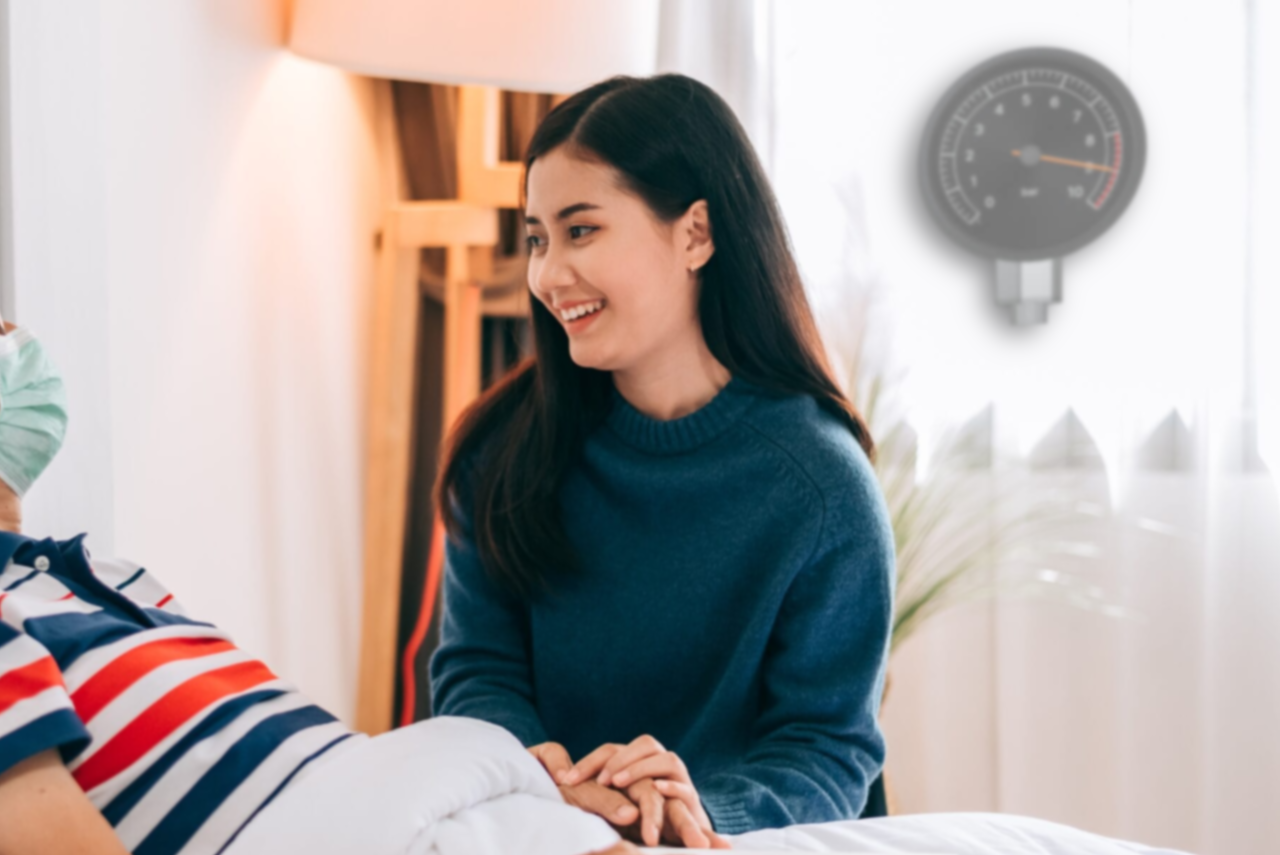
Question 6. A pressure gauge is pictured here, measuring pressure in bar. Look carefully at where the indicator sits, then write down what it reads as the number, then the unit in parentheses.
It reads 9 (bar)
